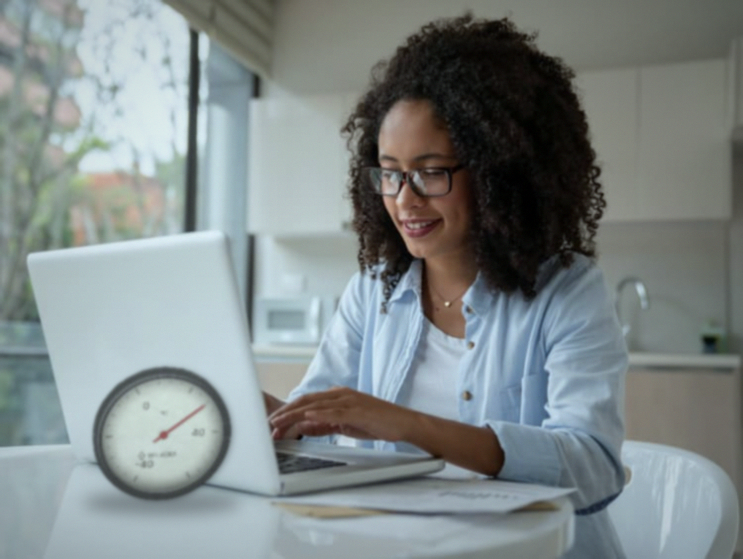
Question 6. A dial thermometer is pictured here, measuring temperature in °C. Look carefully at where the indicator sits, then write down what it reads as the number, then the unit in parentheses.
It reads 28 (°C)
